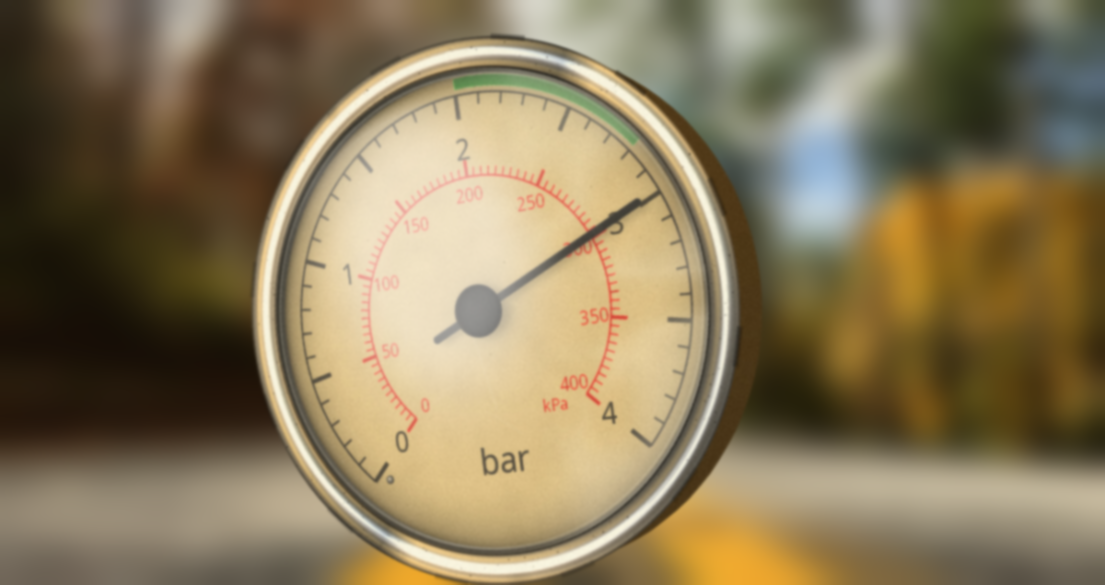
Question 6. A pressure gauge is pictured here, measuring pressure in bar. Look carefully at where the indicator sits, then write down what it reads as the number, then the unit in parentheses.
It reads 3 (bar)
